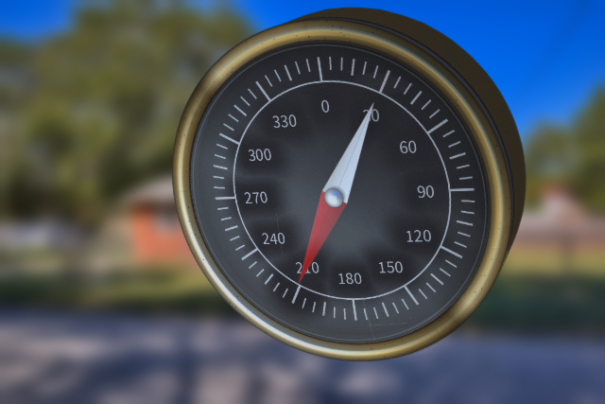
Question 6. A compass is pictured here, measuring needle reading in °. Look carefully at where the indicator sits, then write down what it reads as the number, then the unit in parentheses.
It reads 210 (°)
